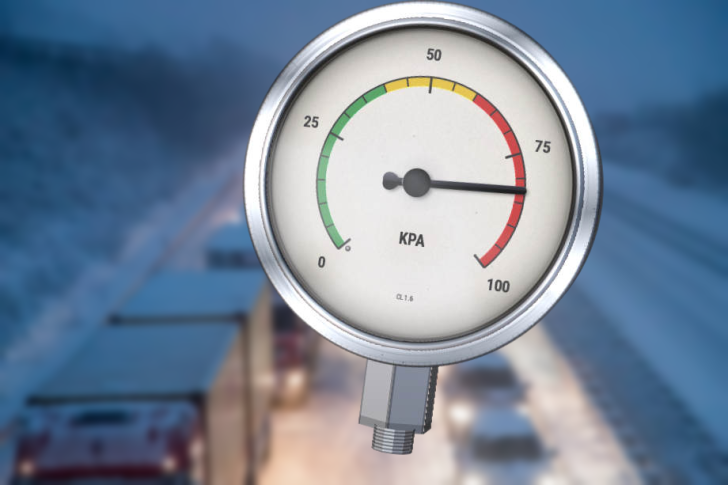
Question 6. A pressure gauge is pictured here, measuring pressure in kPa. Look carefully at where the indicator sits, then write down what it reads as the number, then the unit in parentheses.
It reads 82.5 (kPa)
